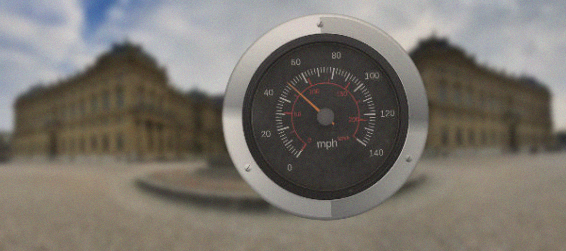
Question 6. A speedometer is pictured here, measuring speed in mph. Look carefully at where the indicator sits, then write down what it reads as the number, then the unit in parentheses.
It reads 50 (mph)
